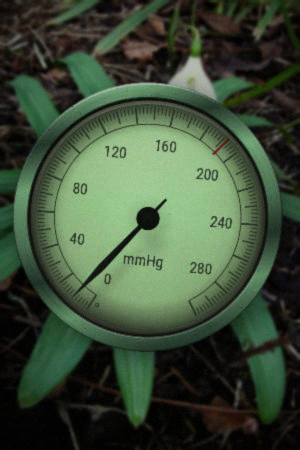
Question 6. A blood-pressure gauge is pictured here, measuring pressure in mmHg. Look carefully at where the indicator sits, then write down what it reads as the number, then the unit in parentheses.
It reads 10 (mmHg)
